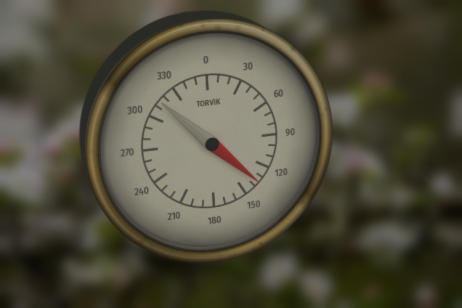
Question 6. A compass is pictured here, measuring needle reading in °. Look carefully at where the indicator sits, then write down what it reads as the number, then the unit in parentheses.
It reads 135 (°)
